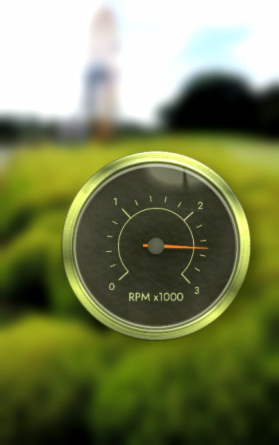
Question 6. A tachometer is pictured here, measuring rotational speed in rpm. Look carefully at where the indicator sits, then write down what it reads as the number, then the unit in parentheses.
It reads 2500 (rpm)
